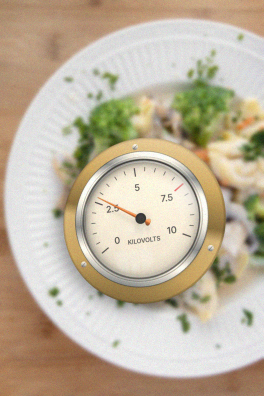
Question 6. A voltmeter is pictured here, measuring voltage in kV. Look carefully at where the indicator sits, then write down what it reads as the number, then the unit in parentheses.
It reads 2.75 (kV)
